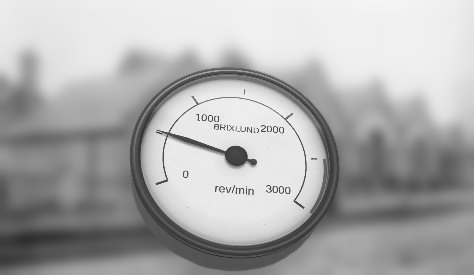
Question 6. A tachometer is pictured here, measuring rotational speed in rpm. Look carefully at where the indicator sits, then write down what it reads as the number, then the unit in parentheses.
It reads 500 (rpm)
